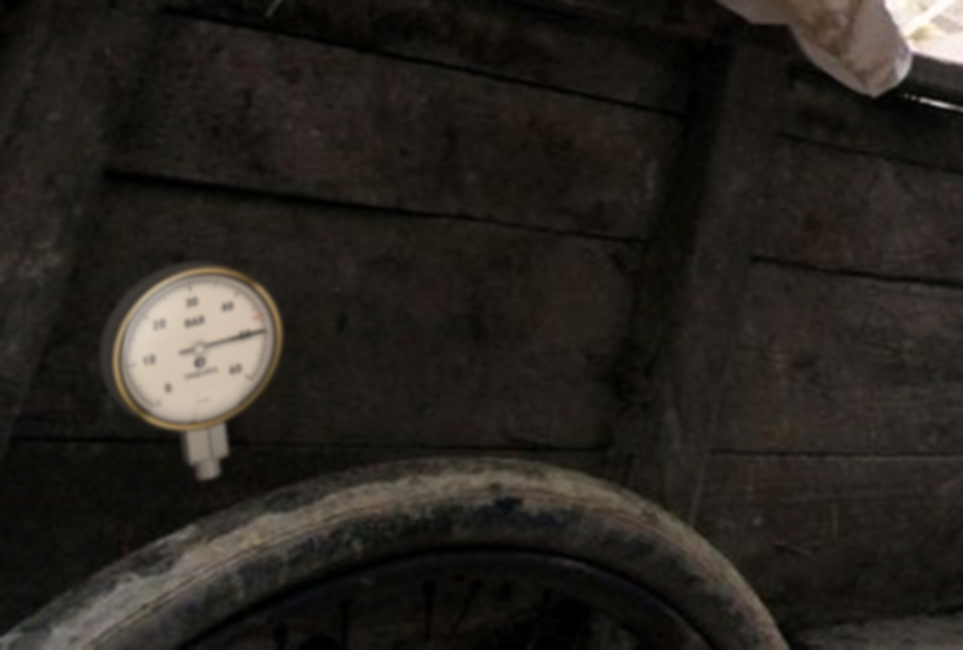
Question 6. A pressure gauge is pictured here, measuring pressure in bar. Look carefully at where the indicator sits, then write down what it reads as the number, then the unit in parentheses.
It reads 50 (bar)
